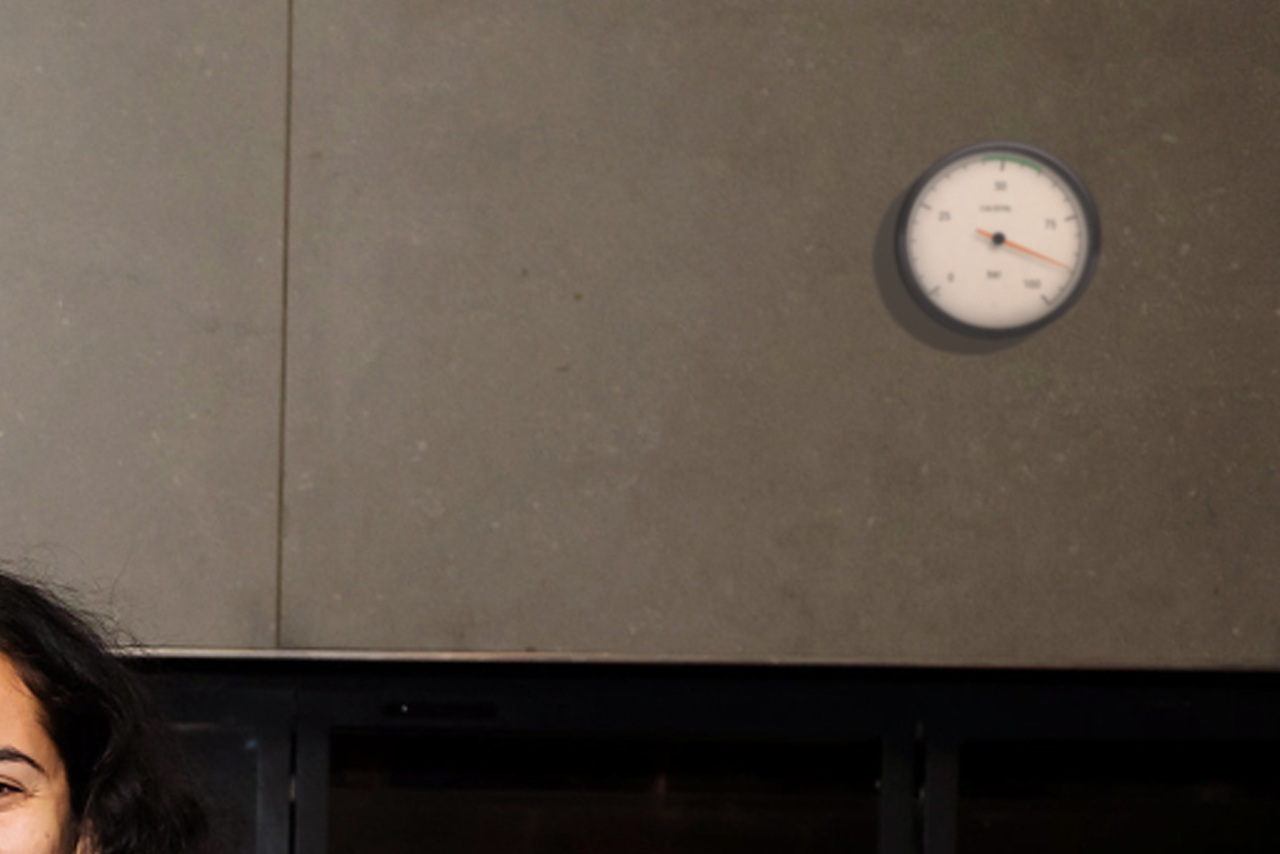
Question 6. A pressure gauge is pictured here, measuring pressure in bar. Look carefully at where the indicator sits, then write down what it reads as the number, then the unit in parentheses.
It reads 90 (bar)
